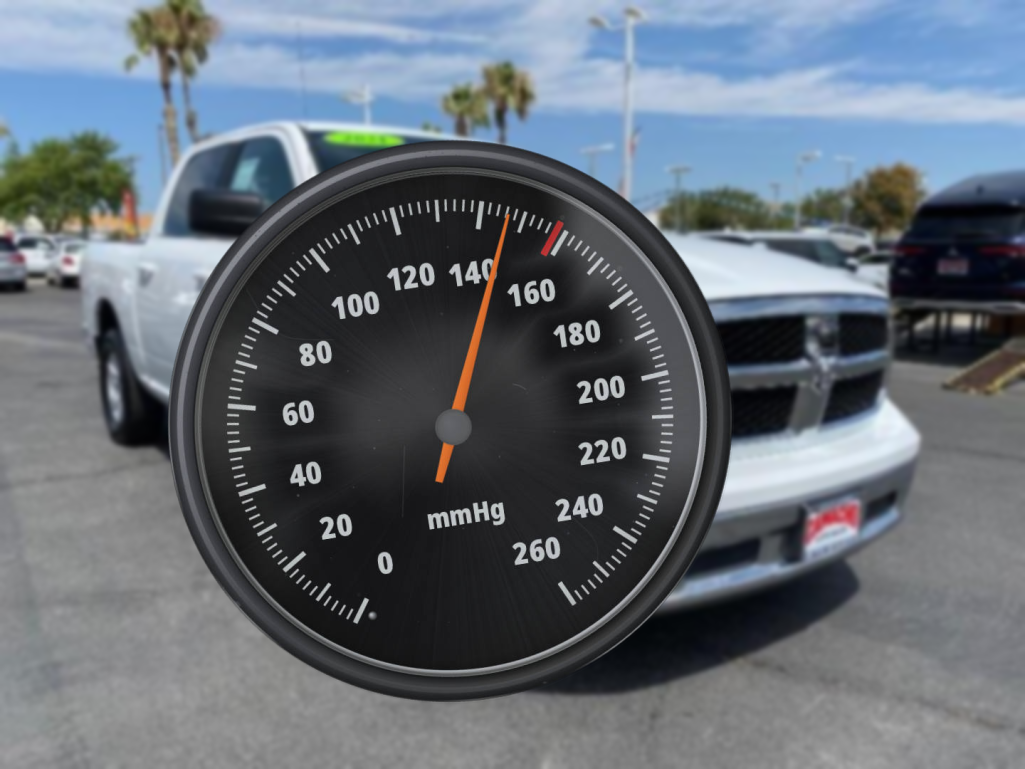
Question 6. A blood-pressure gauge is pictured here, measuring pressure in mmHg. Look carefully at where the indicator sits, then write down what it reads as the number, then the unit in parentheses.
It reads 146 (mmHg)
